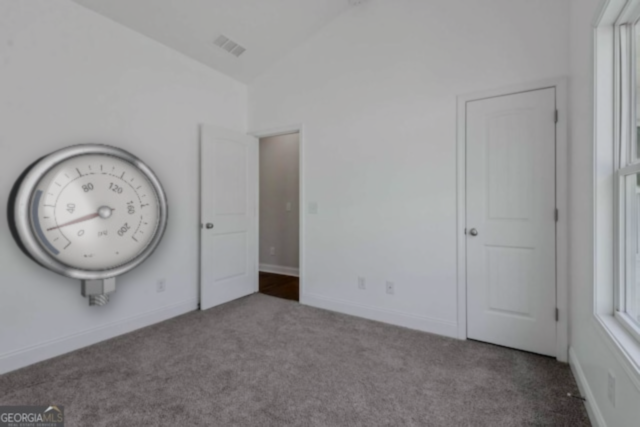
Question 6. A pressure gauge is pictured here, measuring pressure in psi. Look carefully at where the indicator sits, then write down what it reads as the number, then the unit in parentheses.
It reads 20 (psi)
